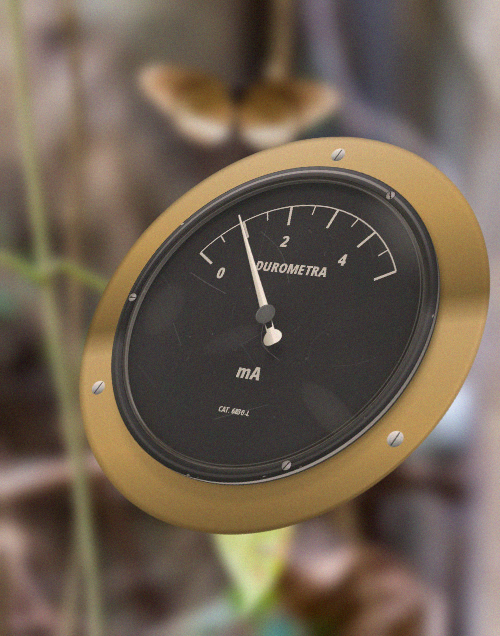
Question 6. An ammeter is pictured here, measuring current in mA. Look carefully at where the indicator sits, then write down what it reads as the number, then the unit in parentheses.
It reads 1 (mA)
